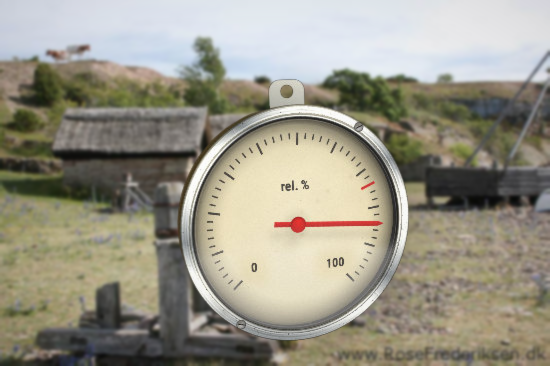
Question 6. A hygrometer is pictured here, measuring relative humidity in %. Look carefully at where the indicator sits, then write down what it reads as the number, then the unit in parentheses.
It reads 84 (%)
